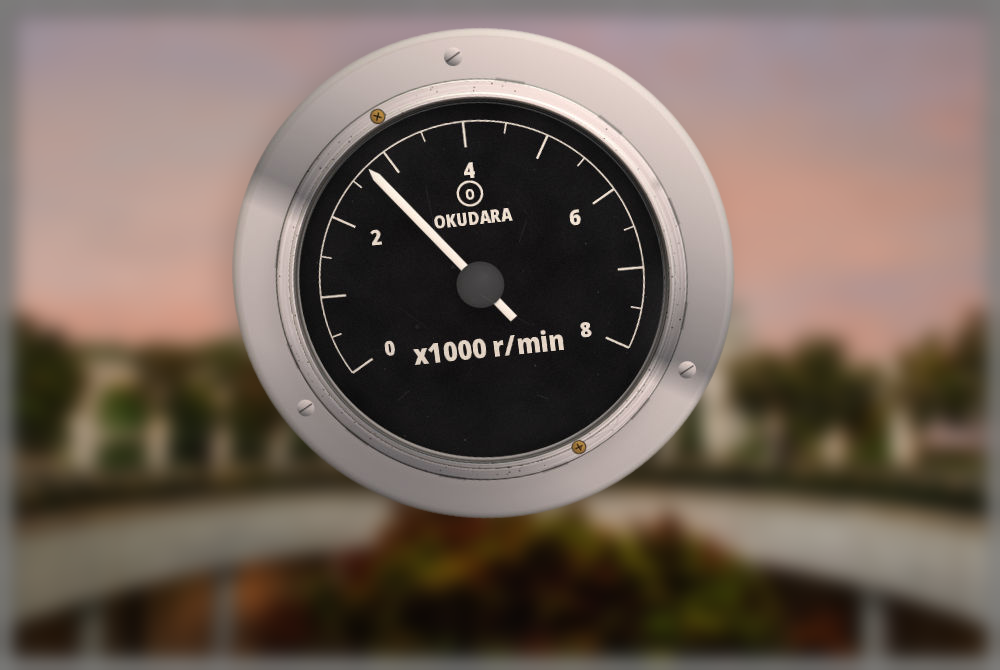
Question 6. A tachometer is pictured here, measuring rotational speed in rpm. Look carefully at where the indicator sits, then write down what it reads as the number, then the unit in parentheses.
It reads 2750 (rpm)
